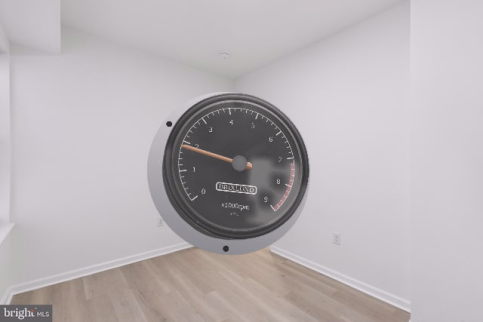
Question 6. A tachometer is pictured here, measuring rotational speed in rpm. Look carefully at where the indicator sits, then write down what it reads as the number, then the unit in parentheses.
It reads 1800 (rpm)
